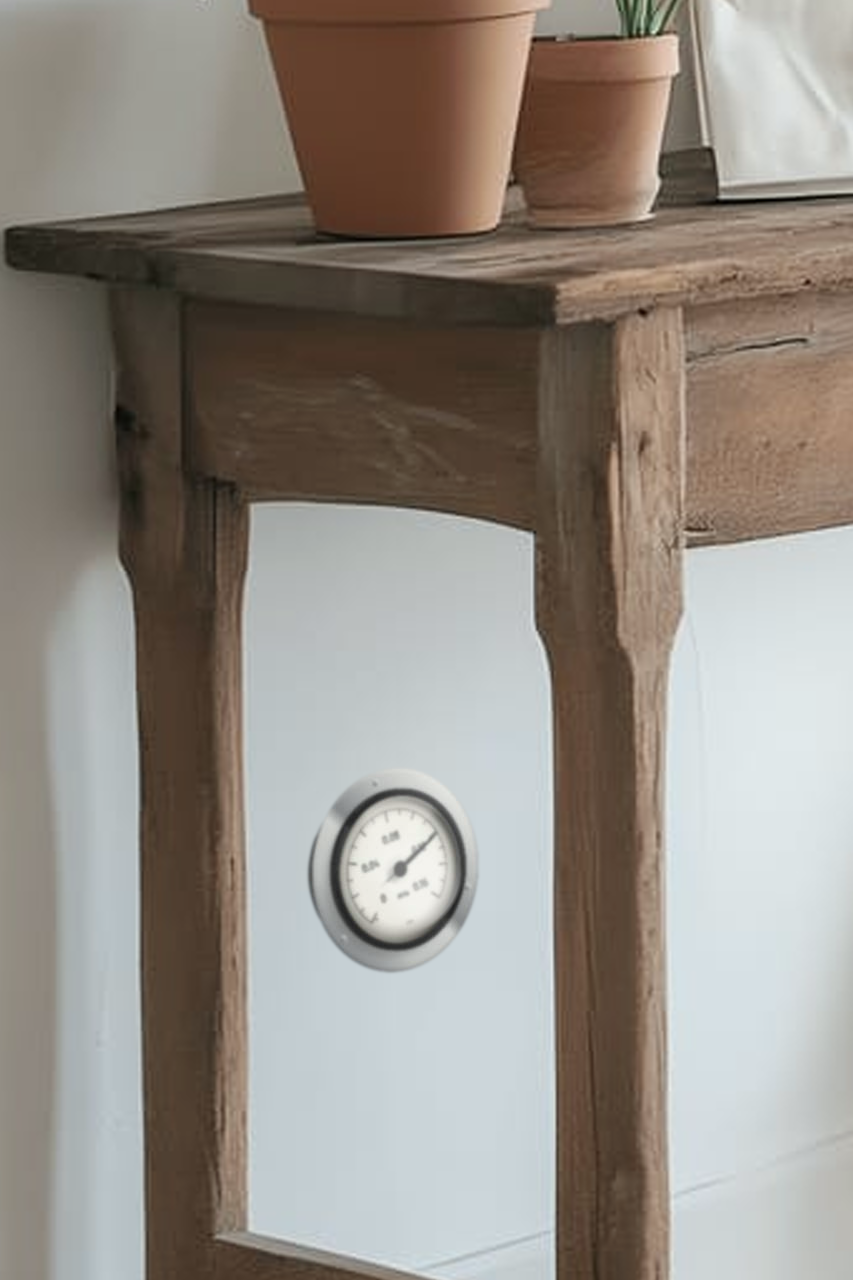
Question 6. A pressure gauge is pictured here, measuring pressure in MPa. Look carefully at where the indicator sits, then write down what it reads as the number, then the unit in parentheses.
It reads 0.12 (MPa)
